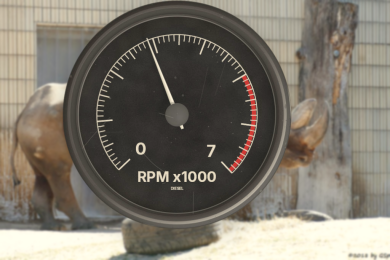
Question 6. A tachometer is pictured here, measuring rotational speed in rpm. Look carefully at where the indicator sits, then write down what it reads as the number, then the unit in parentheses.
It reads 2900 (rpm)
